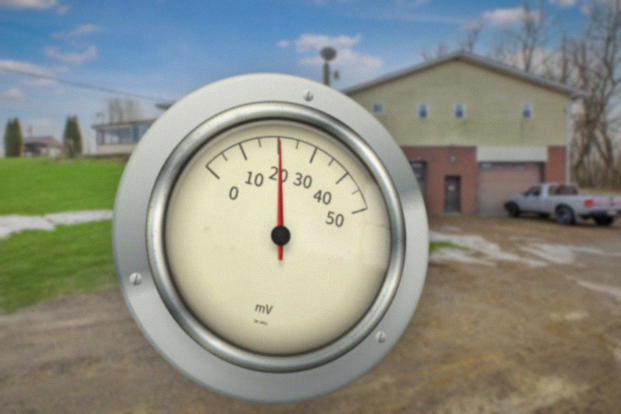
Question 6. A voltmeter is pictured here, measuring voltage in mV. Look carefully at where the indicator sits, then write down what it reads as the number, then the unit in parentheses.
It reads 20 (mV)
